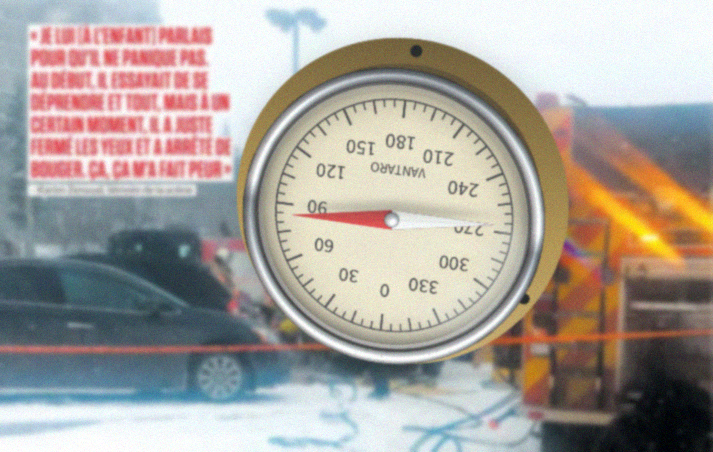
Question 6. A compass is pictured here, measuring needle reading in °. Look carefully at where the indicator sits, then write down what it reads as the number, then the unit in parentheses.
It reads 85 (°)
